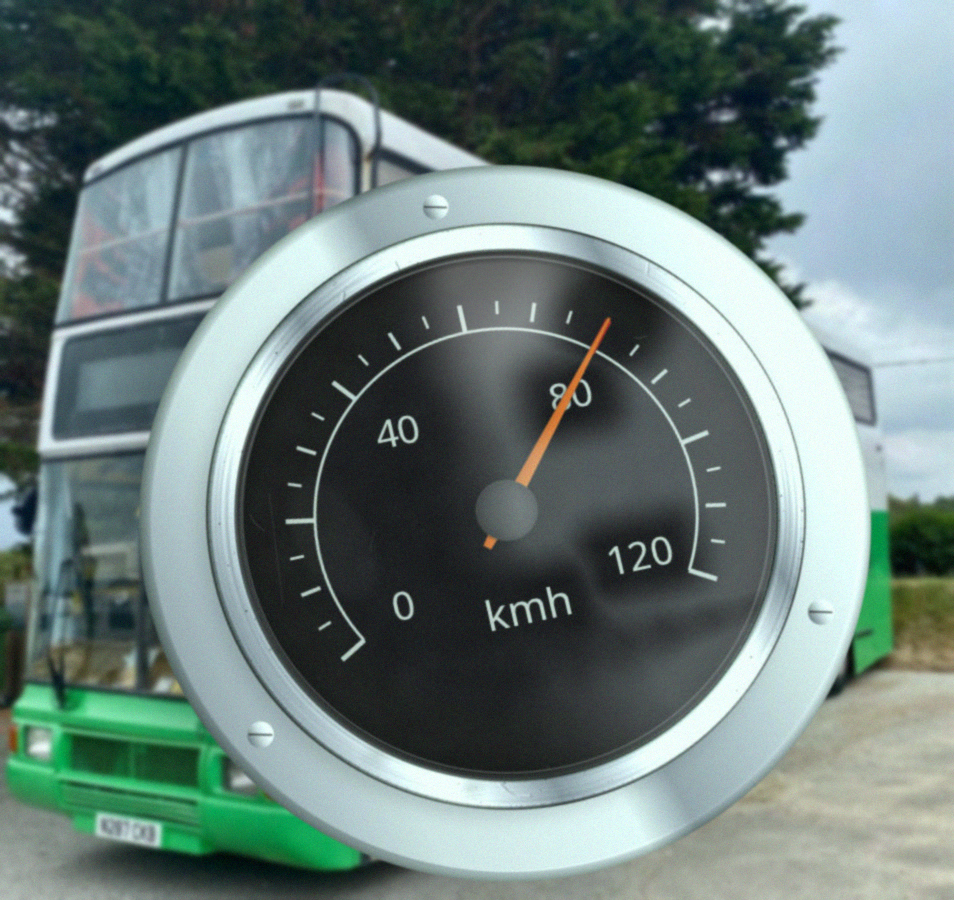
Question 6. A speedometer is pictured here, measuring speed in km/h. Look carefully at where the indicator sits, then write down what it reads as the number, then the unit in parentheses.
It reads 80 (km/h)
